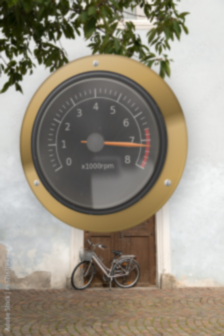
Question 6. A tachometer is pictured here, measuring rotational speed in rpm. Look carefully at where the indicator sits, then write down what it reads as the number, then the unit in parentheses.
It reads 7200 (rpm)
